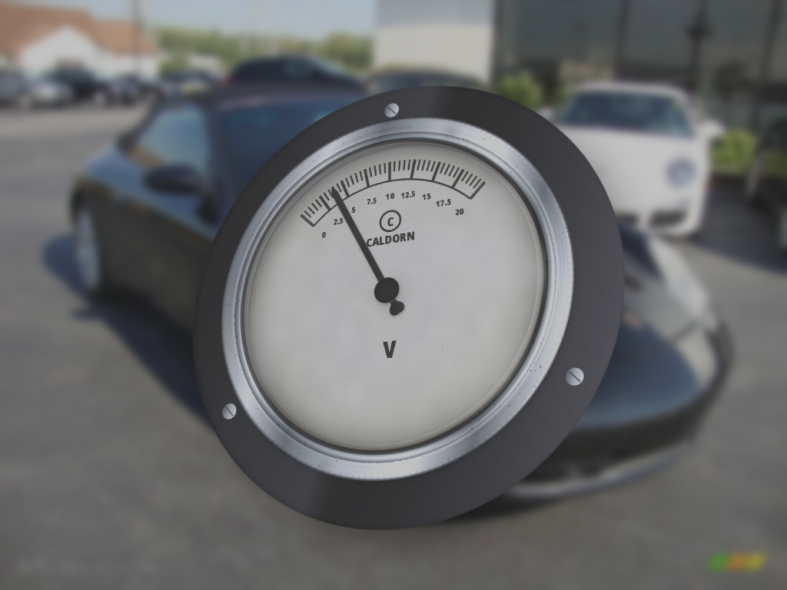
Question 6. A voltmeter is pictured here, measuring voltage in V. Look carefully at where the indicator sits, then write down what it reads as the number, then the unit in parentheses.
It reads 4 (V)
